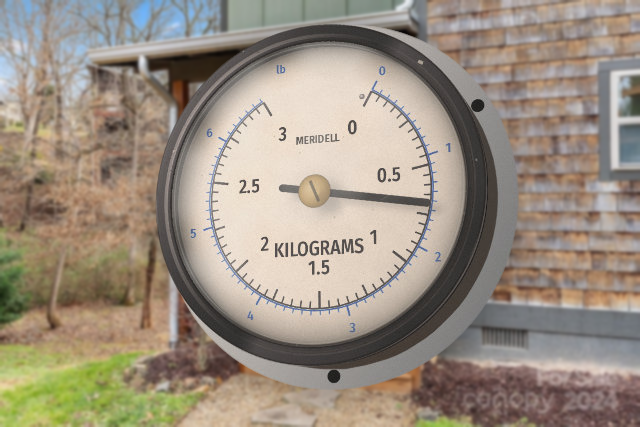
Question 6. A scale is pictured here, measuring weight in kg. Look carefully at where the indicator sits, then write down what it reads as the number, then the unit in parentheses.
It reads 0.7 (kg)
